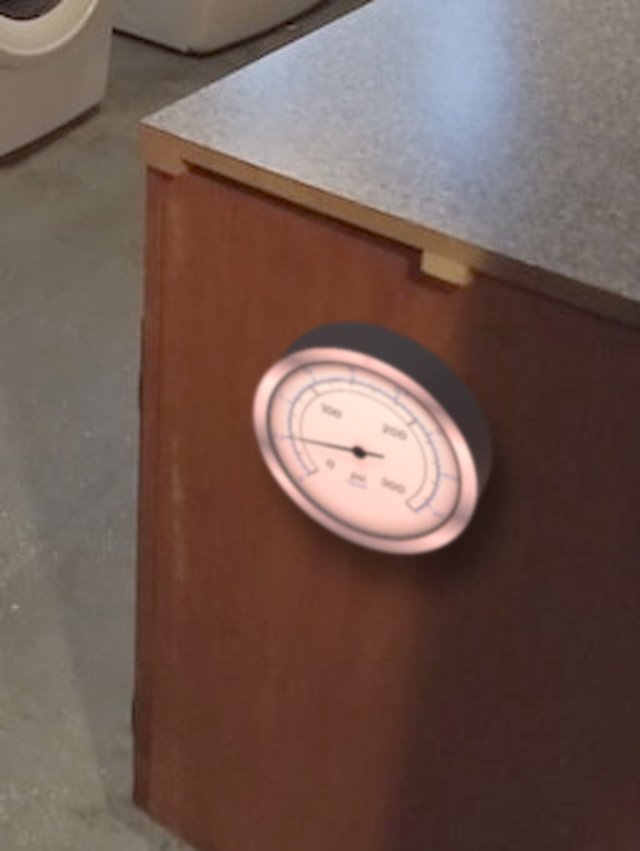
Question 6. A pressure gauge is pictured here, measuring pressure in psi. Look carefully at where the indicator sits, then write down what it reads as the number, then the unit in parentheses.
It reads 40 (psi)
